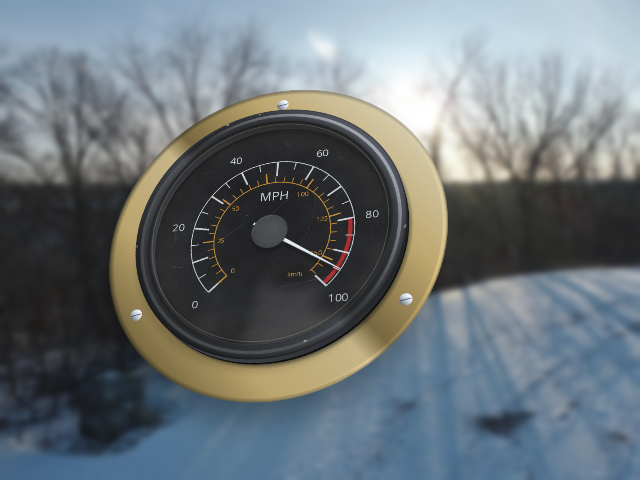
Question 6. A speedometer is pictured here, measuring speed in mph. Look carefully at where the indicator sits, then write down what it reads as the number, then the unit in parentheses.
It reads 95 (mph)
